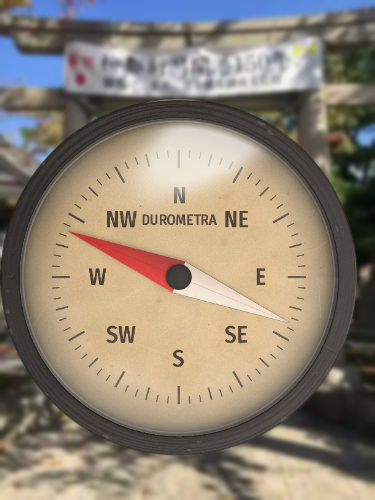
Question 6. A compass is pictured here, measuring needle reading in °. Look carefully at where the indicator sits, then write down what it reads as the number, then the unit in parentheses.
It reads 292.5 (°)
